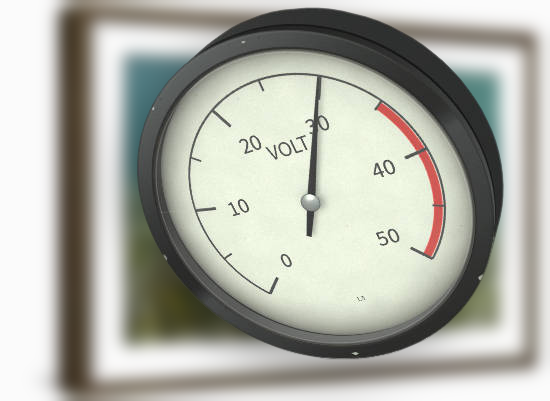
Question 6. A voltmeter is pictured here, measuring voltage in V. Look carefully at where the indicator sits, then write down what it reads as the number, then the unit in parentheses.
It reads 30 (V)
